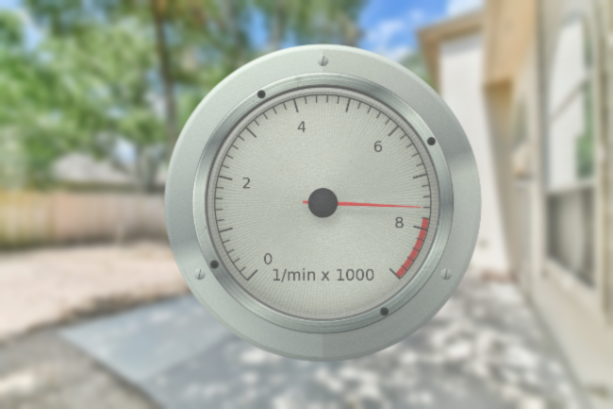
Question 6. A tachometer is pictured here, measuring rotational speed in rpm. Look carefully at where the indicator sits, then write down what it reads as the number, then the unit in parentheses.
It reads 7600 (rpm)
